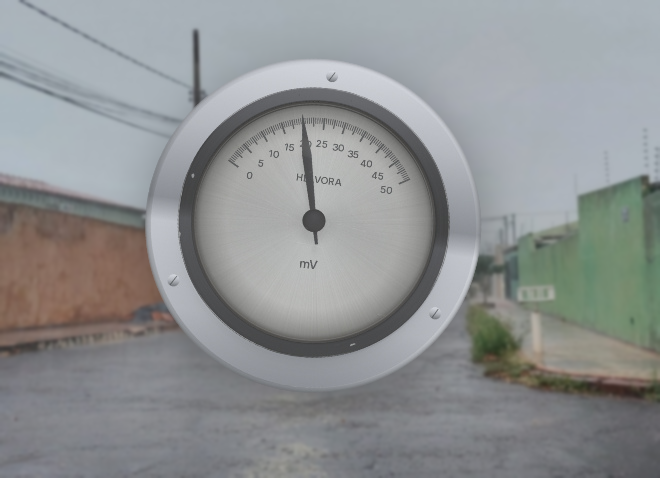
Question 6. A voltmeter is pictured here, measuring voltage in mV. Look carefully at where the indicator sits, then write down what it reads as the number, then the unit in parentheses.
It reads 20 (mV)
